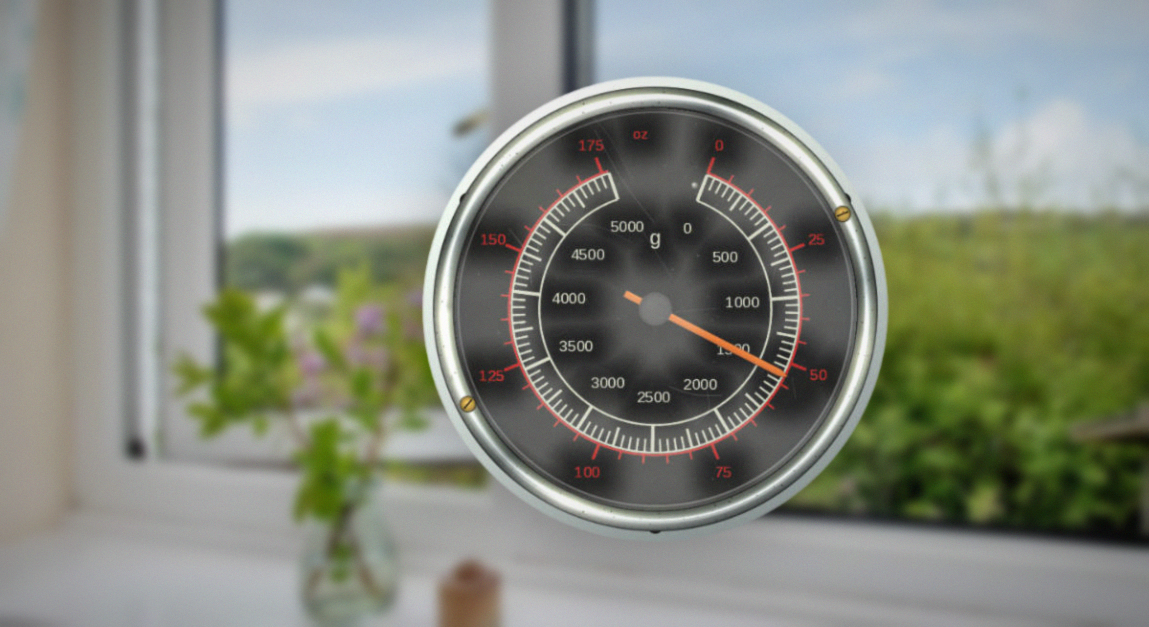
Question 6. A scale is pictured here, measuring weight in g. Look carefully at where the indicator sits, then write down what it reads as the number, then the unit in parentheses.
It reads 1500 (g)
